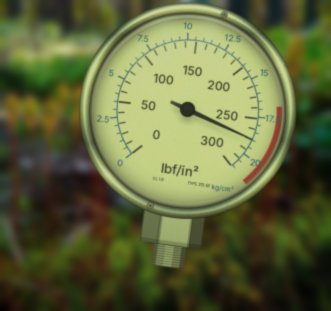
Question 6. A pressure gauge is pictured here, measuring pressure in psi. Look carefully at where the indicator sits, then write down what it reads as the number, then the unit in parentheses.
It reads 270 (psi)
